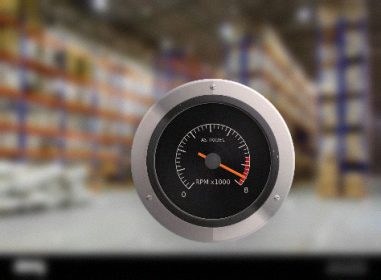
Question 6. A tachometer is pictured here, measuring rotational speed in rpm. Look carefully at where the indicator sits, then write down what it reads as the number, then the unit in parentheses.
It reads 7600 (rpm)
